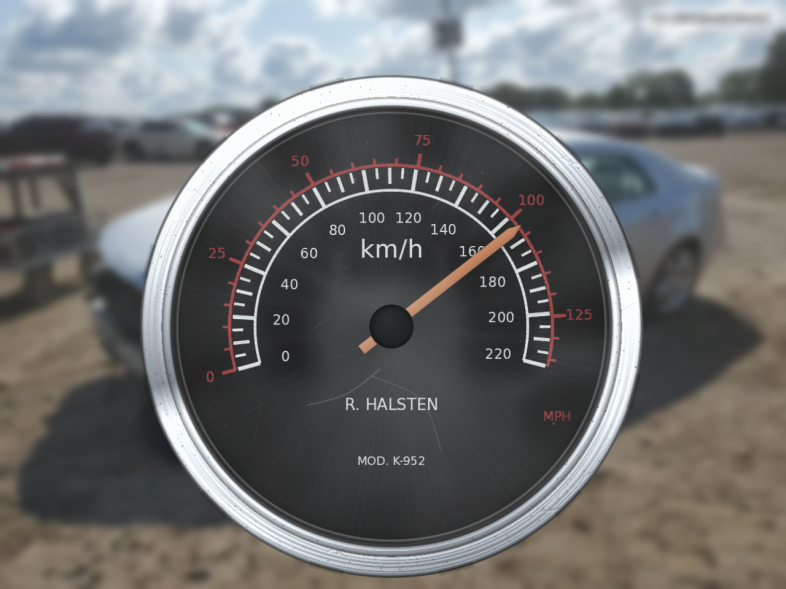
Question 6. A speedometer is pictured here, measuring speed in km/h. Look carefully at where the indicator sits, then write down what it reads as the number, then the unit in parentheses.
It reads 165 (km/h)
